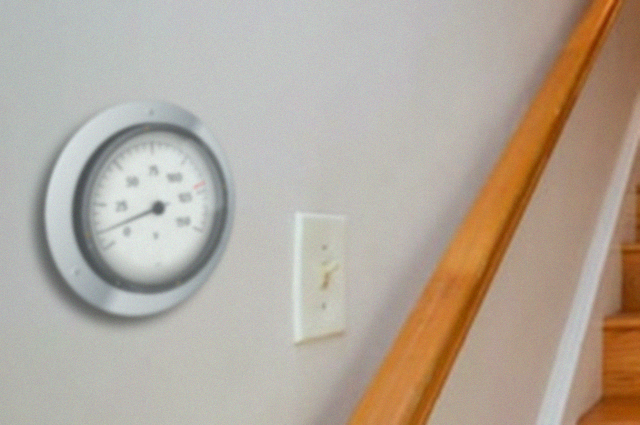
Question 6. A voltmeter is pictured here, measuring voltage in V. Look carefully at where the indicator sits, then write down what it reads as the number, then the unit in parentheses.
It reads 10 (V)
